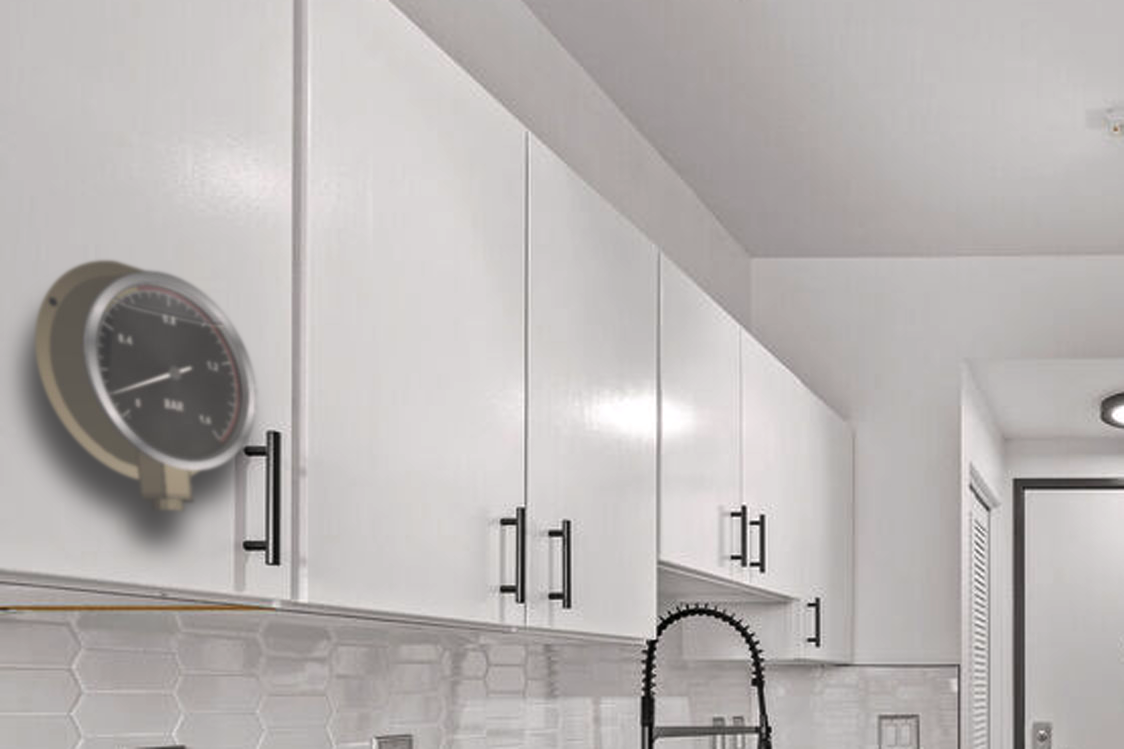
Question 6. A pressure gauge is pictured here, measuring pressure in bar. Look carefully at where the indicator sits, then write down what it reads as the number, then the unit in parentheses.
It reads 0.1 (bar)
